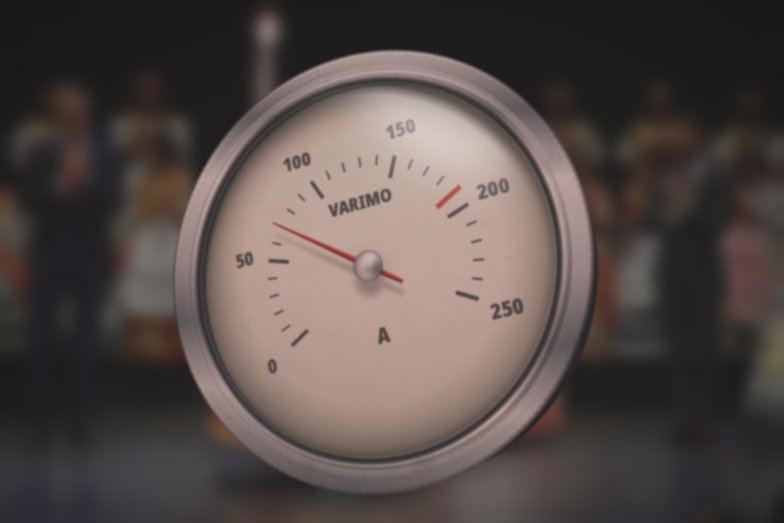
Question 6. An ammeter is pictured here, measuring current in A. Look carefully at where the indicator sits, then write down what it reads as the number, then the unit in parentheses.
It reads 70 (A)
